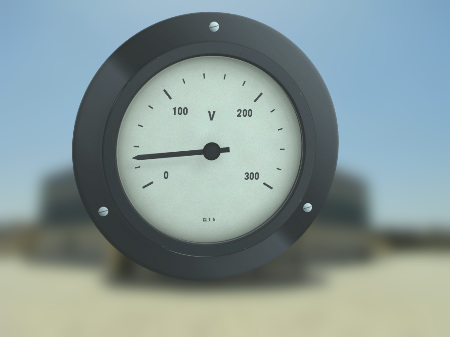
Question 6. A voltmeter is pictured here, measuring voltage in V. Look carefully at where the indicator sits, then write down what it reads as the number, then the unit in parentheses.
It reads 30 (V)
